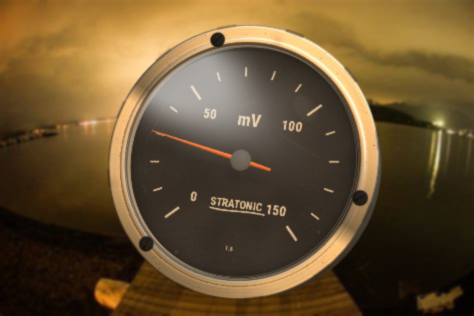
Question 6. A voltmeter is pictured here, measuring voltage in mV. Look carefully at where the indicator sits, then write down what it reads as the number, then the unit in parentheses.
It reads 30 (mV)
